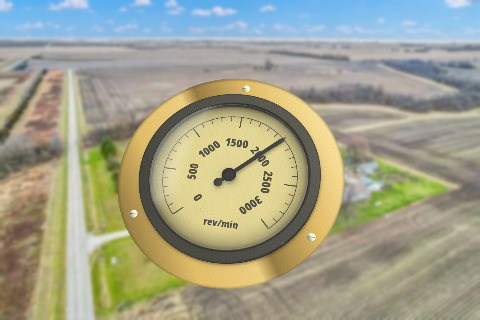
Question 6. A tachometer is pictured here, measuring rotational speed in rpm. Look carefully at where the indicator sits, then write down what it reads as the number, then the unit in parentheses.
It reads 2000 (rpm)
